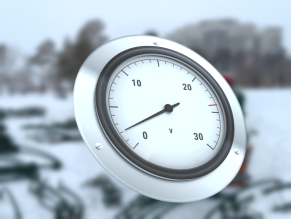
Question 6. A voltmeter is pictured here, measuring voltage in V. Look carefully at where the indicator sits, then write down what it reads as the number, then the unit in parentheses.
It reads 2 (V)
